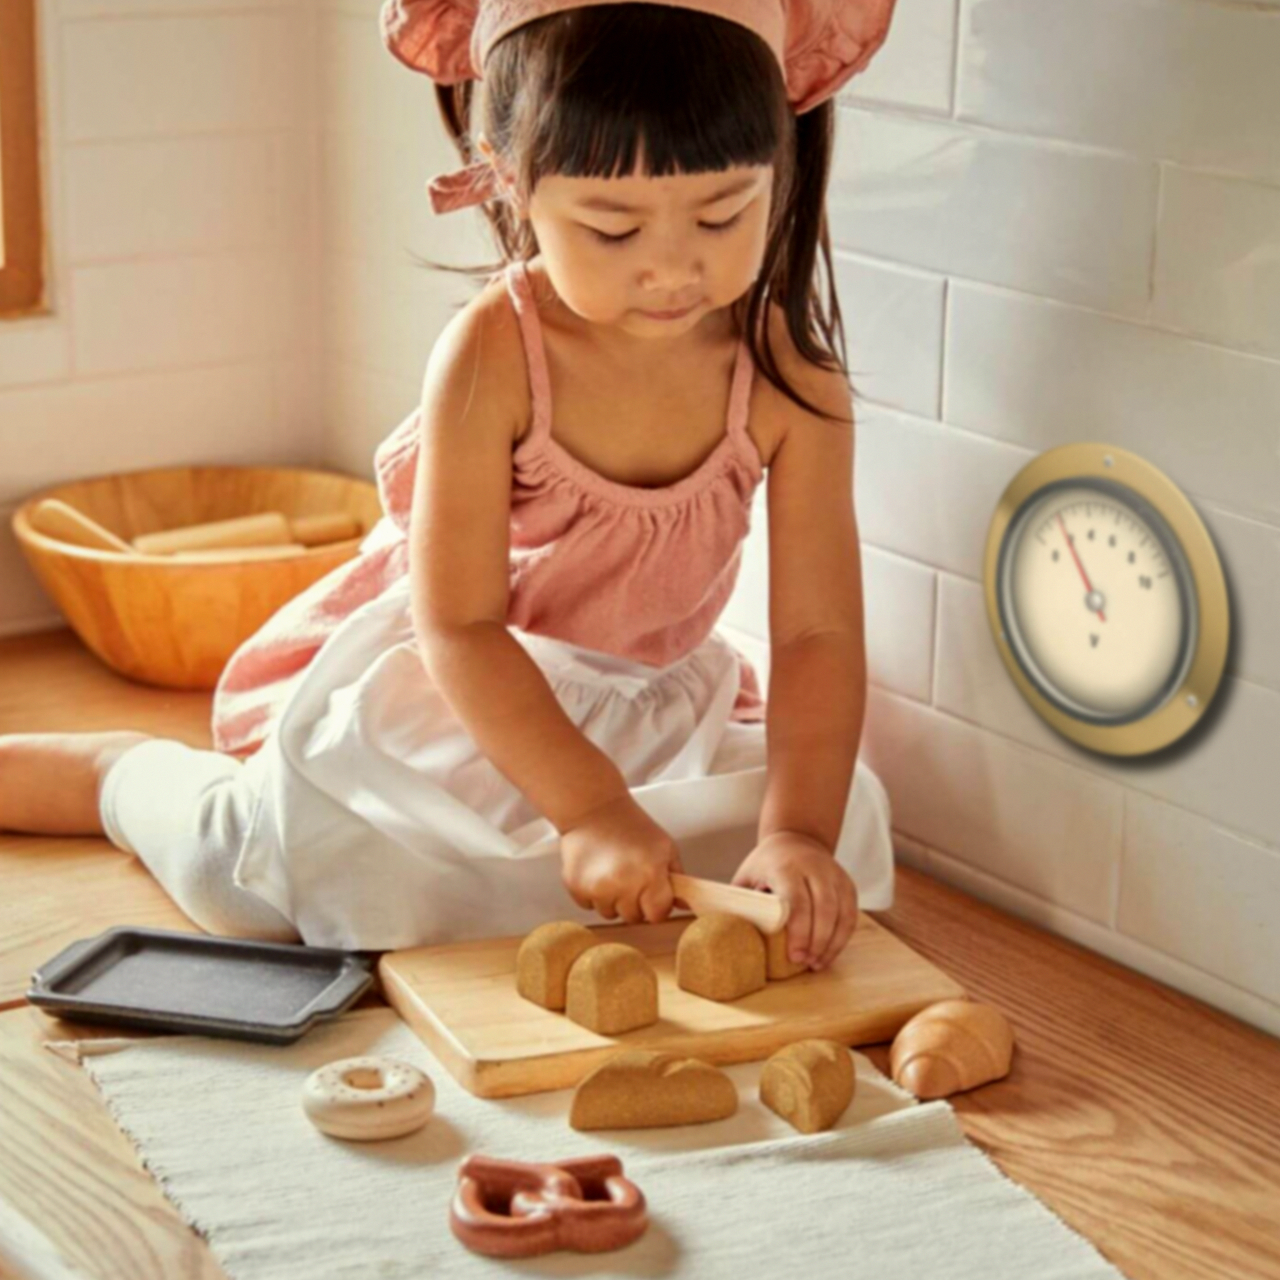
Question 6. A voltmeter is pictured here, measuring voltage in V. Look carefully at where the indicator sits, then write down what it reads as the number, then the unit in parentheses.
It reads 2 (V)
